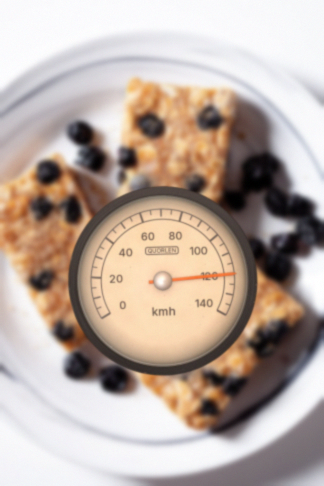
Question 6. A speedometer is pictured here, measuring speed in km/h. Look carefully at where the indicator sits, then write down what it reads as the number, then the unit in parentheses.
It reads 120 (km/h)
